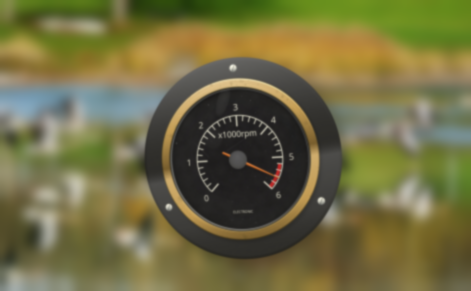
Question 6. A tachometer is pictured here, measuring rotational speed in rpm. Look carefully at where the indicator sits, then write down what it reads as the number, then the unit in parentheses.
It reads 5600 (rpm)
